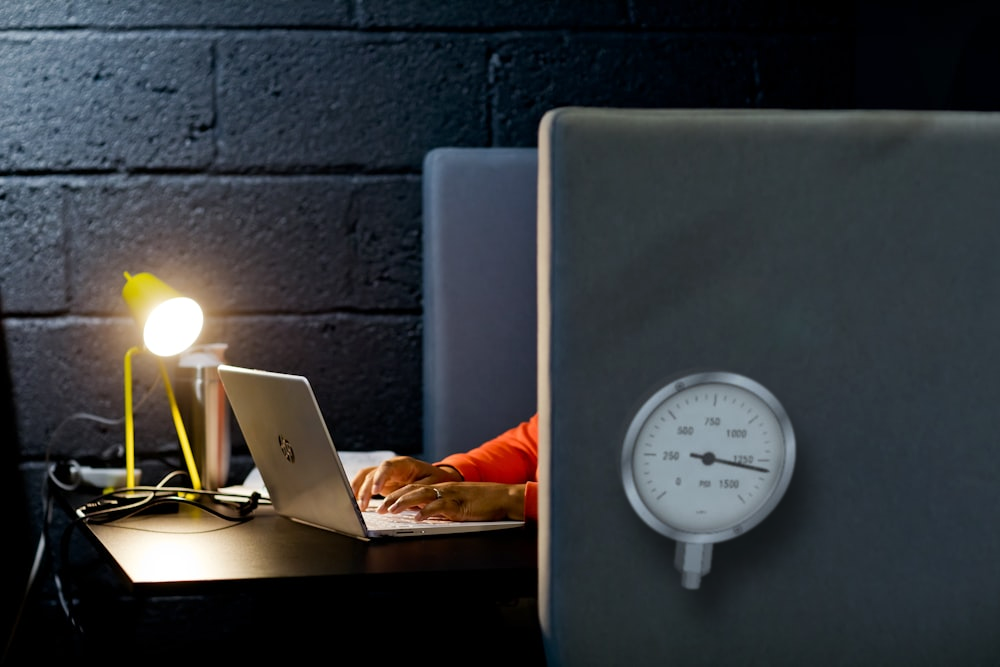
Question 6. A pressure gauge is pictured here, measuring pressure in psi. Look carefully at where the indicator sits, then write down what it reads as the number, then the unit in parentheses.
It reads 1300 (psi)
